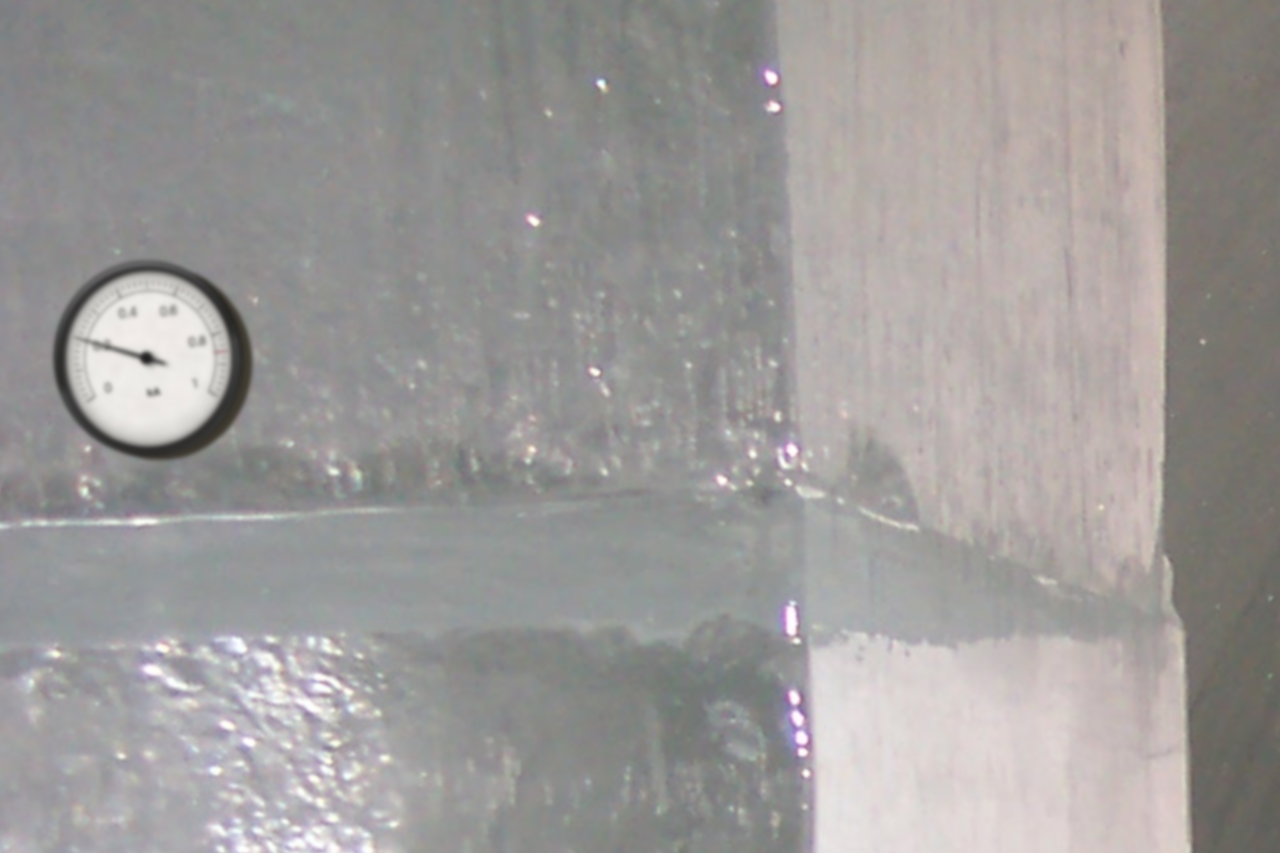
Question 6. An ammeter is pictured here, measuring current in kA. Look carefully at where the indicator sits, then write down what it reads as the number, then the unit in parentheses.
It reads 0.2 (kA)
